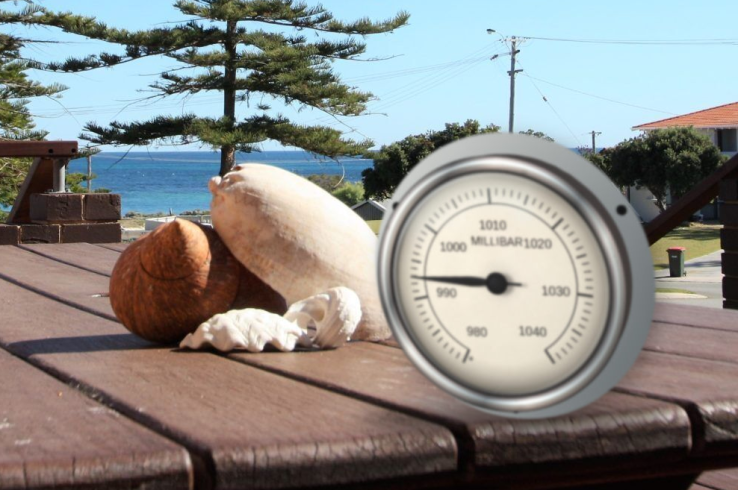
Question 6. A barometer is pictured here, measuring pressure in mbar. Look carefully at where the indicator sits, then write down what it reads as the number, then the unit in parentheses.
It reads 993 (mbar)
